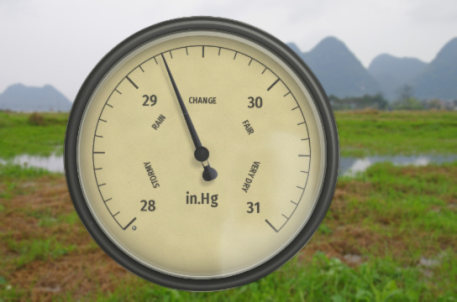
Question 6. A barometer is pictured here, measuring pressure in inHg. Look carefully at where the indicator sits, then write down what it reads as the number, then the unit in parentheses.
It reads 29.25 (inHg)
